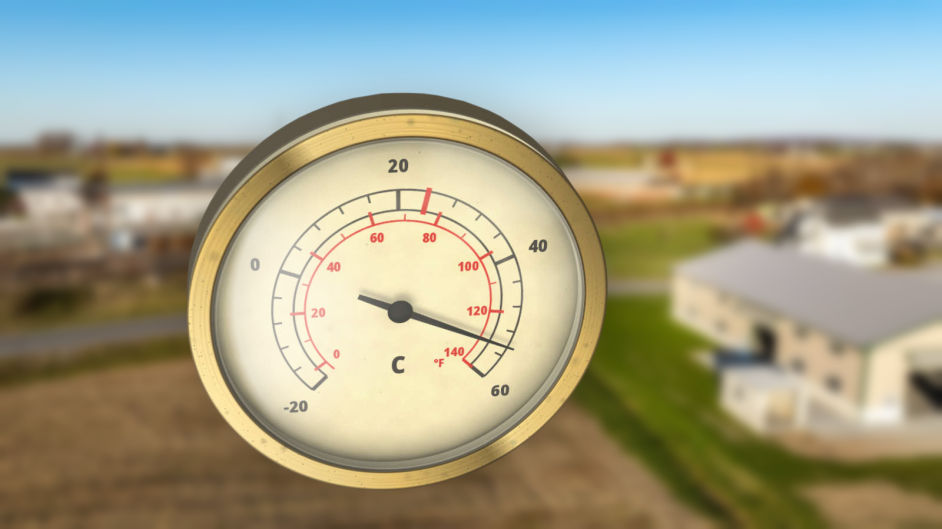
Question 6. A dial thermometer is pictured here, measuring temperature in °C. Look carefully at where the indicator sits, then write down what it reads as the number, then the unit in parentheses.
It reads 54 (°C)
